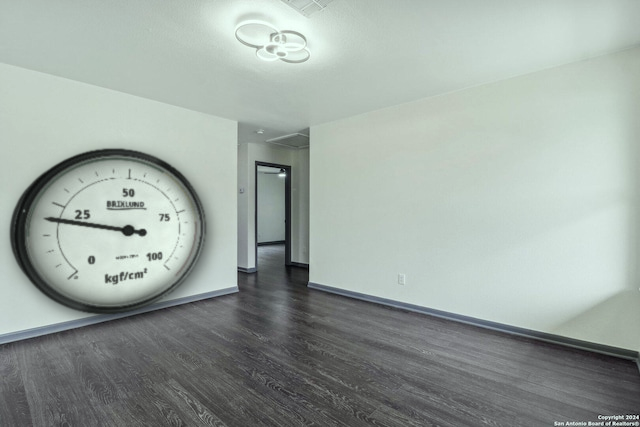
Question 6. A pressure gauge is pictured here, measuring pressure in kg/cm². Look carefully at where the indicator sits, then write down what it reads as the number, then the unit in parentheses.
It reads 20 (kg/cm²)
